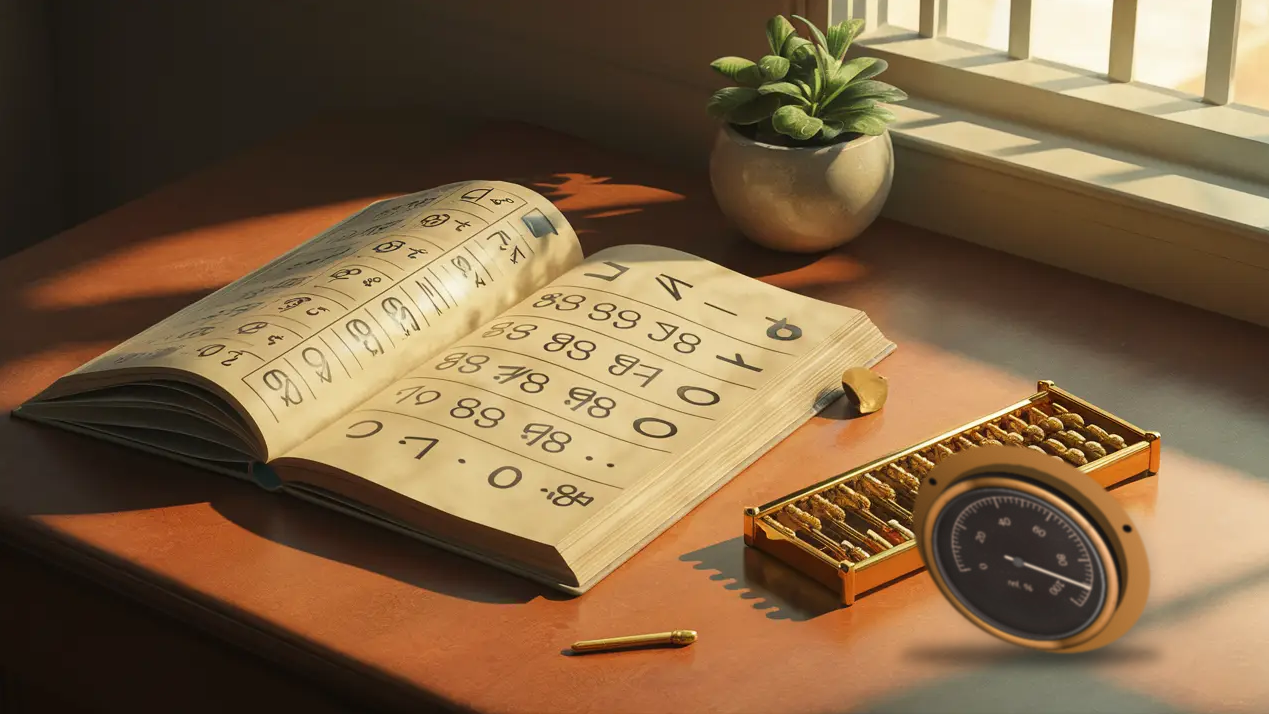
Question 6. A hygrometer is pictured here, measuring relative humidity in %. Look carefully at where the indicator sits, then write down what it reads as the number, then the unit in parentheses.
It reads 90 (%)
